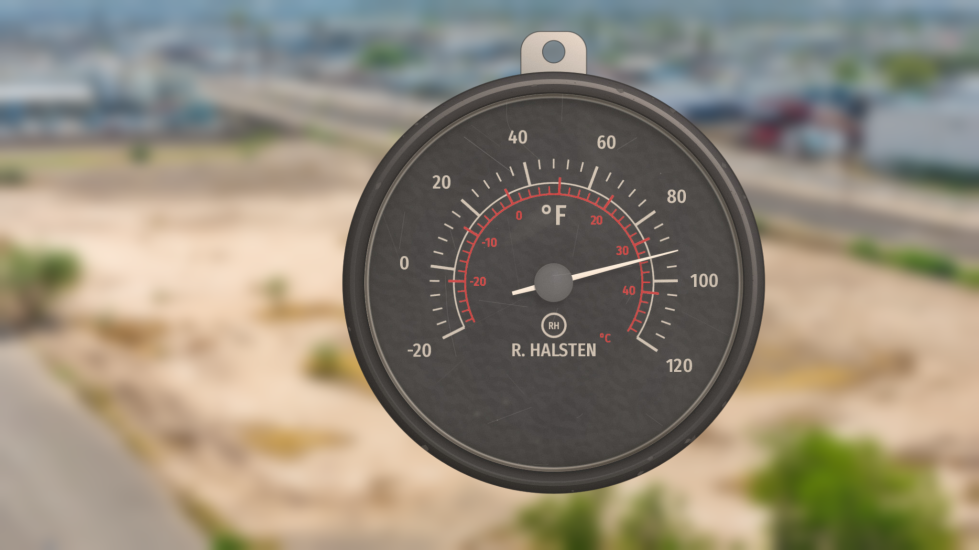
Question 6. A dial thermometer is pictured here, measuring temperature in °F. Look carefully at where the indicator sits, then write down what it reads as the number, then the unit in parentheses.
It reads 92 (°F)
